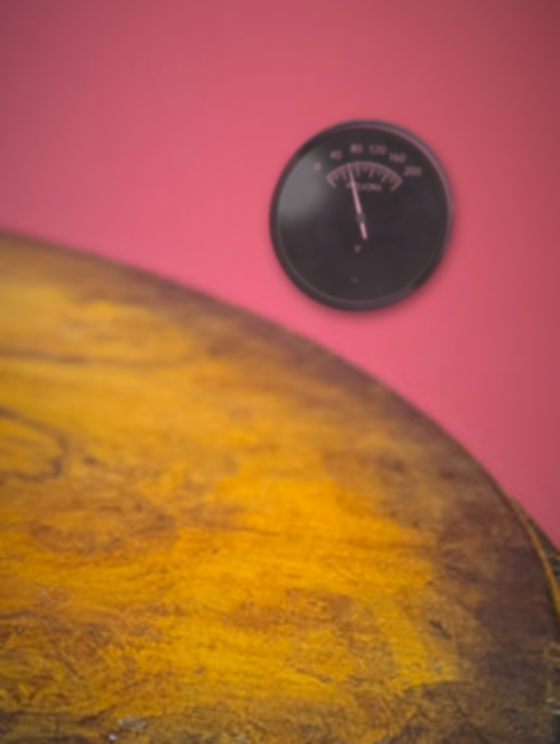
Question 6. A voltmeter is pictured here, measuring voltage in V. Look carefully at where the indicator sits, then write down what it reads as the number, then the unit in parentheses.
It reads 60 (V)
